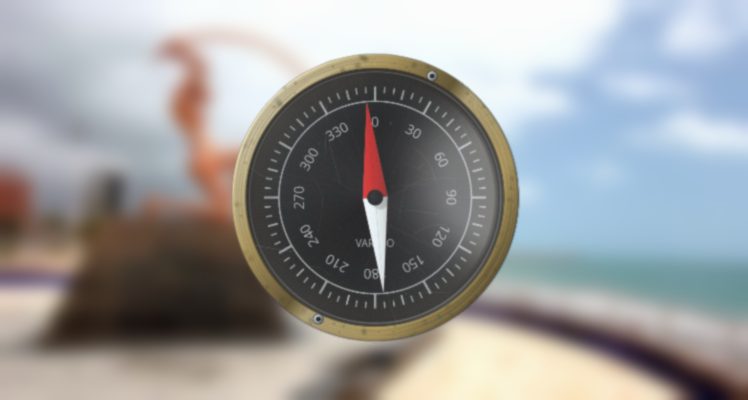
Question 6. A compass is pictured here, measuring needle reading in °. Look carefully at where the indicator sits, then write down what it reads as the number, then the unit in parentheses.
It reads 355 (°)
